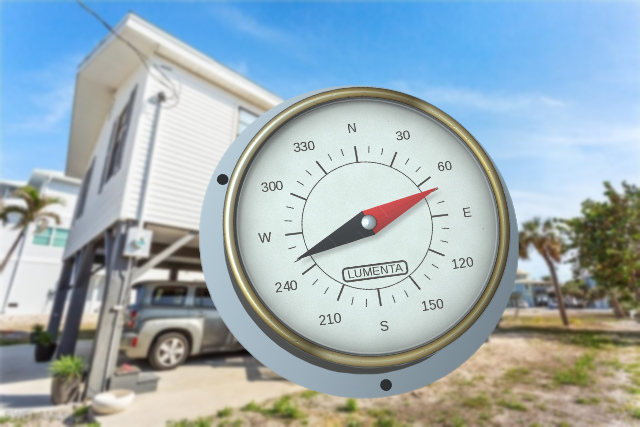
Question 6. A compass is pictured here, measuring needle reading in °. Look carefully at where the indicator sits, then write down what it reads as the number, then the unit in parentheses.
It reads 70 (°)
